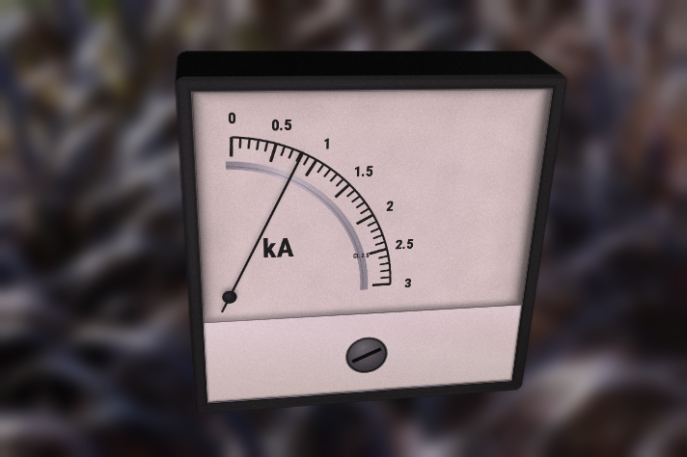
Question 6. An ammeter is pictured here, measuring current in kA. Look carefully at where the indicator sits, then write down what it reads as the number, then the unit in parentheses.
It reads 0.8 (kA)
